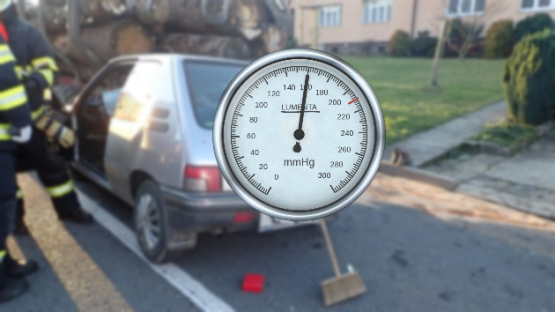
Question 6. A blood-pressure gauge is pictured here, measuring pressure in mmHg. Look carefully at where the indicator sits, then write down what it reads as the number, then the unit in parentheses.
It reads 160 (mmHg)
